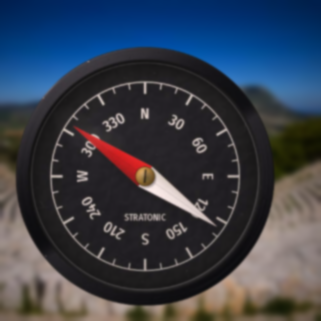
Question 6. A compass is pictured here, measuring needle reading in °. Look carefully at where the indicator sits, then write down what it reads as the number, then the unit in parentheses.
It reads 305 (°)
